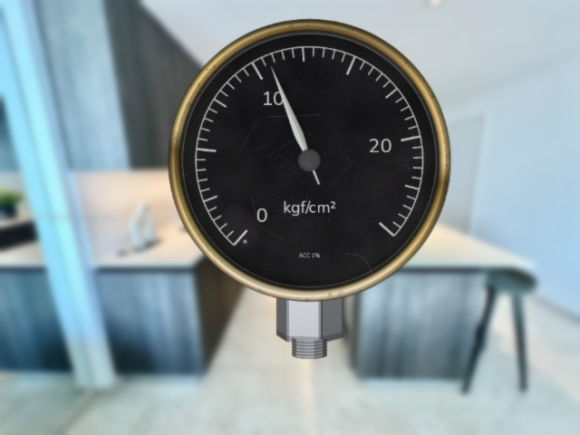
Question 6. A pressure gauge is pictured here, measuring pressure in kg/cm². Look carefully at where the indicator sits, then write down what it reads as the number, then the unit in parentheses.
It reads 10.75 (kg/cm²)
